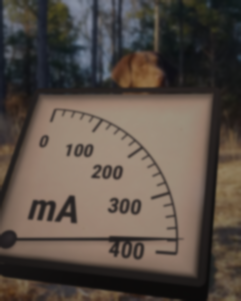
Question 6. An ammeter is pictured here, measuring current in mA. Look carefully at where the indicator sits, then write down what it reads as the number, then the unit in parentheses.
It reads 380 (mA)
